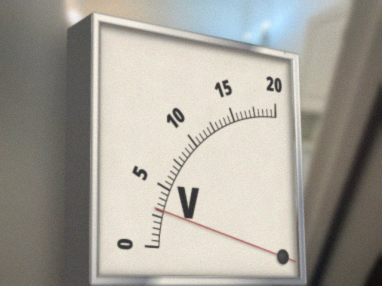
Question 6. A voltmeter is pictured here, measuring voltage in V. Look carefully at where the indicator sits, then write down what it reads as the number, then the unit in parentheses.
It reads 3 (V)
